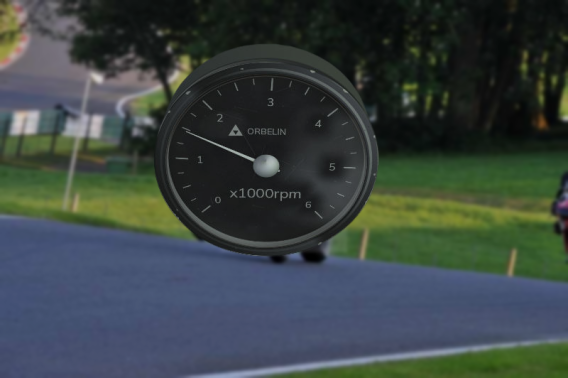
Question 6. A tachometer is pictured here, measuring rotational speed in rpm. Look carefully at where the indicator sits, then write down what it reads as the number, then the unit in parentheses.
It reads 1500 (rpm)
